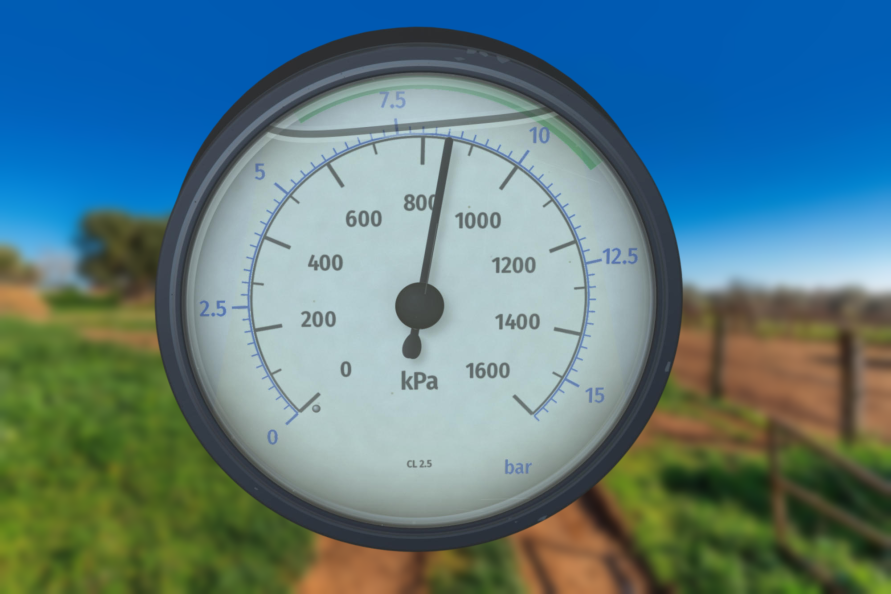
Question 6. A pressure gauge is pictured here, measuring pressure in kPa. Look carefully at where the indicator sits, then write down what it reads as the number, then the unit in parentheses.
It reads 850 (kPa)
